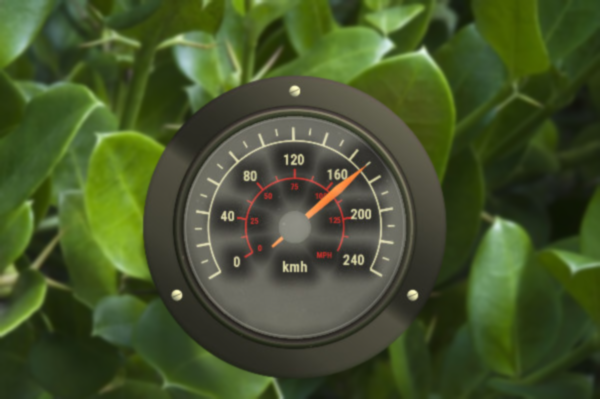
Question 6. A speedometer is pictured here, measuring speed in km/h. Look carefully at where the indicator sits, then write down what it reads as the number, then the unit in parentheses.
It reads 170 (km/h)
